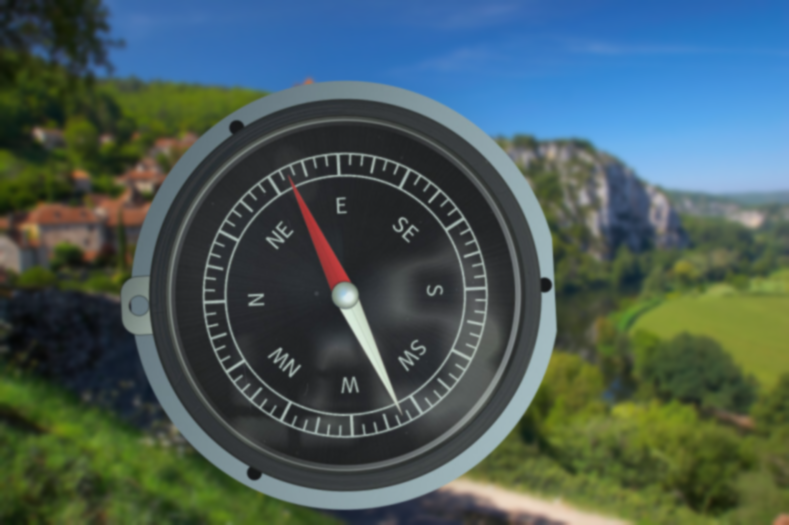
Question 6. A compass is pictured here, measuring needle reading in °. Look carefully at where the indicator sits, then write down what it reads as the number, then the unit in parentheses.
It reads 67.5 (°)
